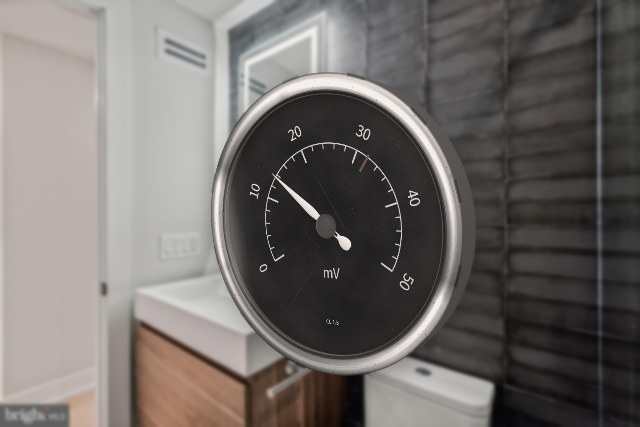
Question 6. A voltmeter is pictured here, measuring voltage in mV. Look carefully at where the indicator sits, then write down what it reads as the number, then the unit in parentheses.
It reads 14 (mV)
